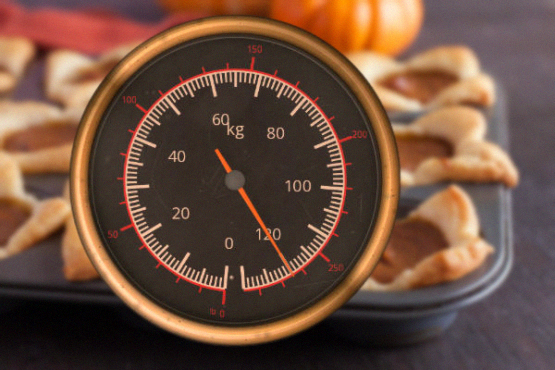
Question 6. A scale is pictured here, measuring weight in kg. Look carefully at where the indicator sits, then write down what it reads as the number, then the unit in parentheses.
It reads 120 (kg)
